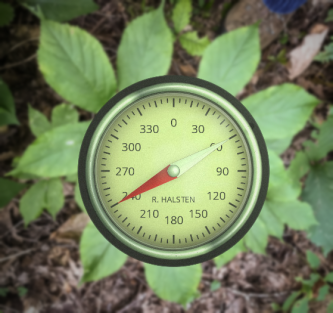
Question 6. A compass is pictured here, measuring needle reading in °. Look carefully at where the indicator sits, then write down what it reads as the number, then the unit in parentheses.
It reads 240 (°)
